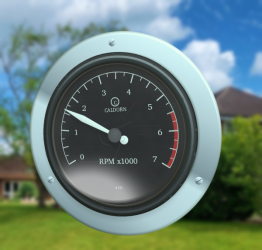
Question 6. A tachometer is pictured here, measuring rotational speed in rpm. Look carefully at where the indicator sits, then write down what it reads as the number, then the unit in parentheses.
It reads 1625 (rpm)
